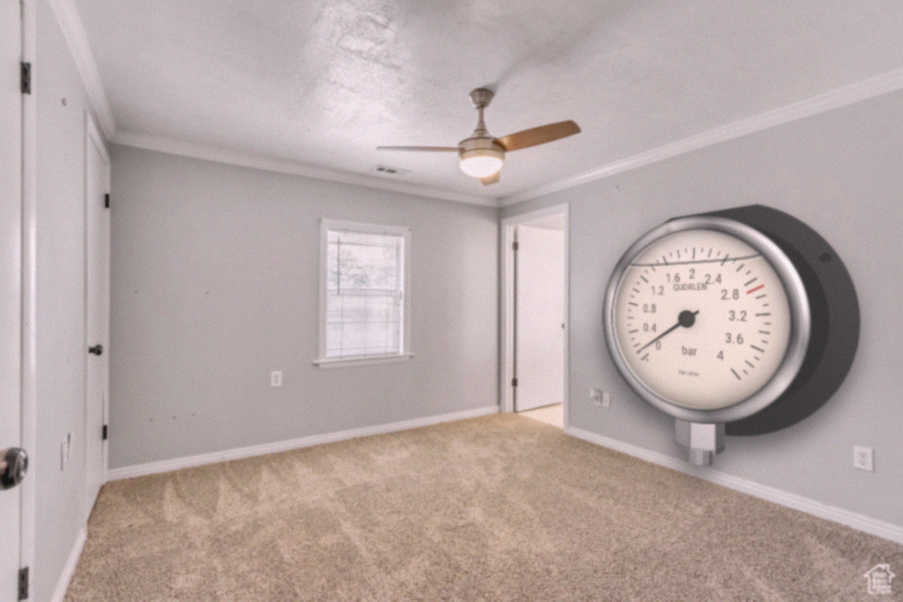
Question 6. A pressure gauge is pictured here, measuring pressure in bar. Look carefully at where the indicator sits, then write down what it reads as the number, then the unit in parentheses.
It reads 0.1 (bar)
